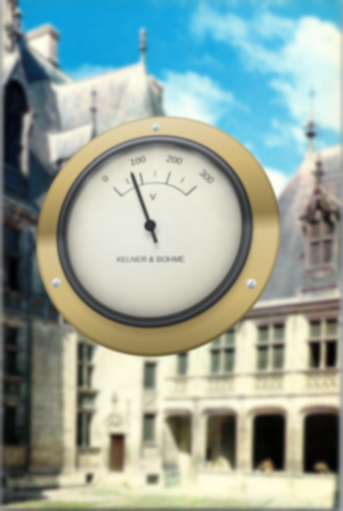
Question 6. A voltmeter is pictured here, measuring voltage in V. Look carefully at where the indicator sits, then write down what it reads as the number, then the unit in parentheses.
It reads 75 (V)
